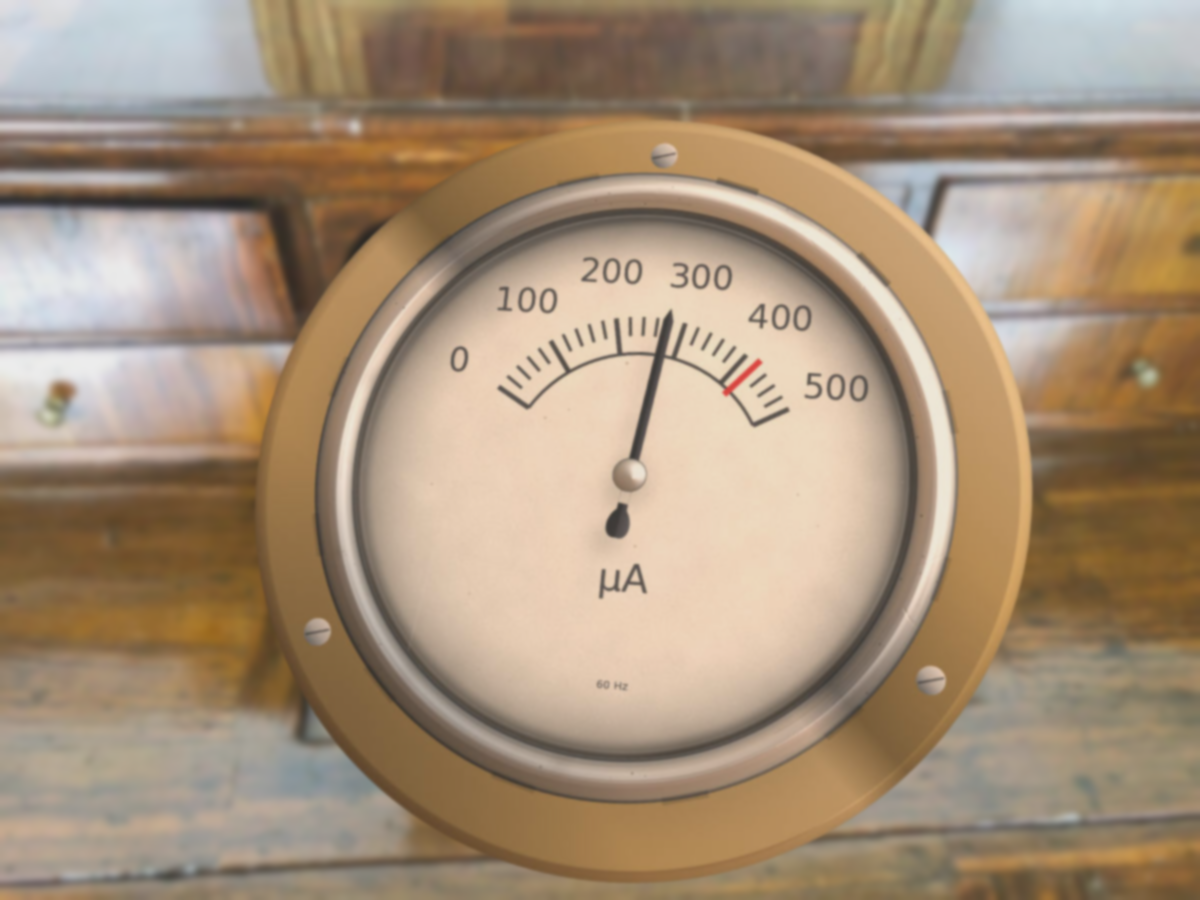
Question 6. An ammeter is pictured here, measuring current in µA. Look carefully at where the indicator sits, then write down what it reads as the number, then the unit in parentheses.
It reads 280 (µA)
